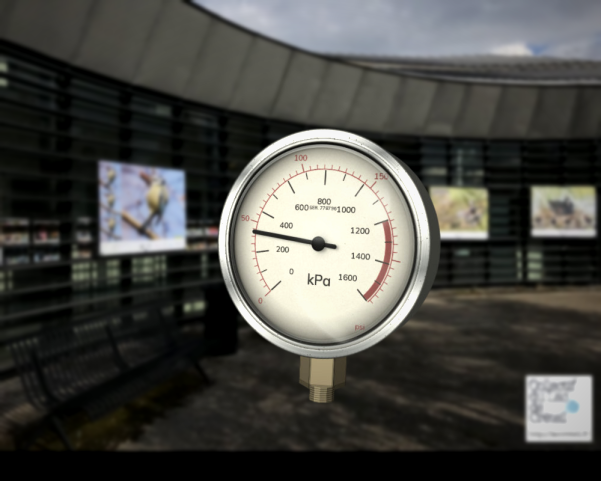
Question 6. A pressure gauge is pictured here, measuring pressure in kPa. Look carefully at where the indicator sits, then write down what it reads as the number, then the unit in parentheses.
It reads 300 (kPa)
